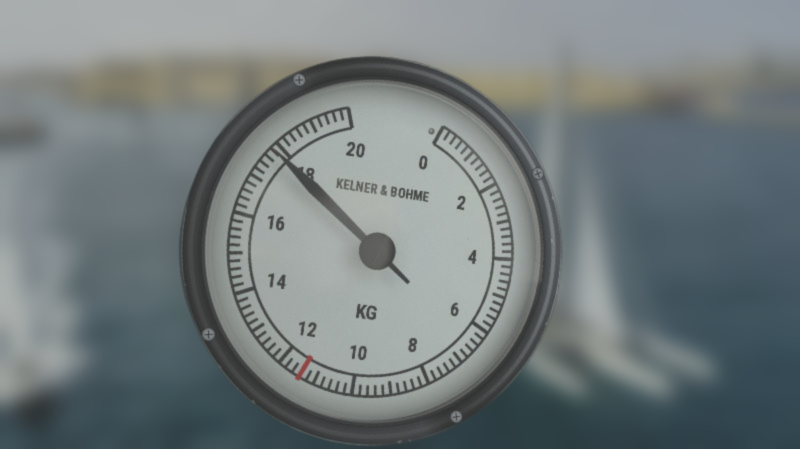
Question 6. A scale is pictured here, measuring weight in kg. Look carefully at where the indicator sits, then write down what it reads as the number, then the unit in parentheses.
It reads 17.8 (kg)
